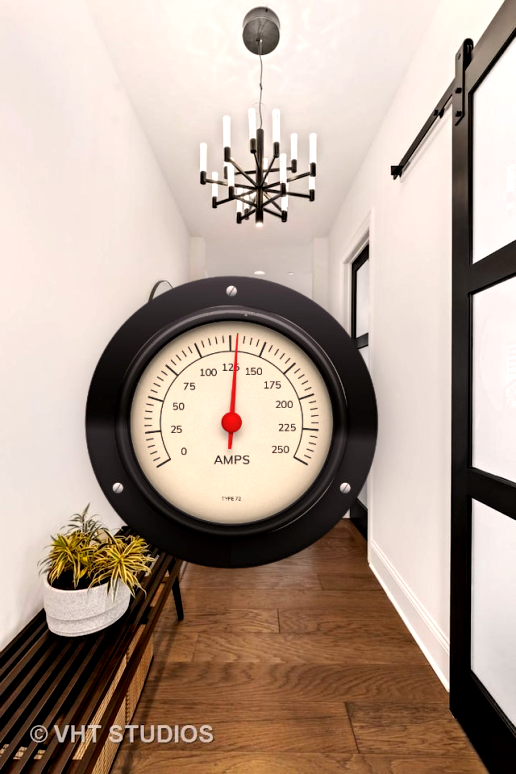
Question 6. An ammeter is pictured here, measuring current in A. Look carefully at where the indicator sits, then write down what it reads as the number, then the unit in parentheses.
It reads 130 (A)
